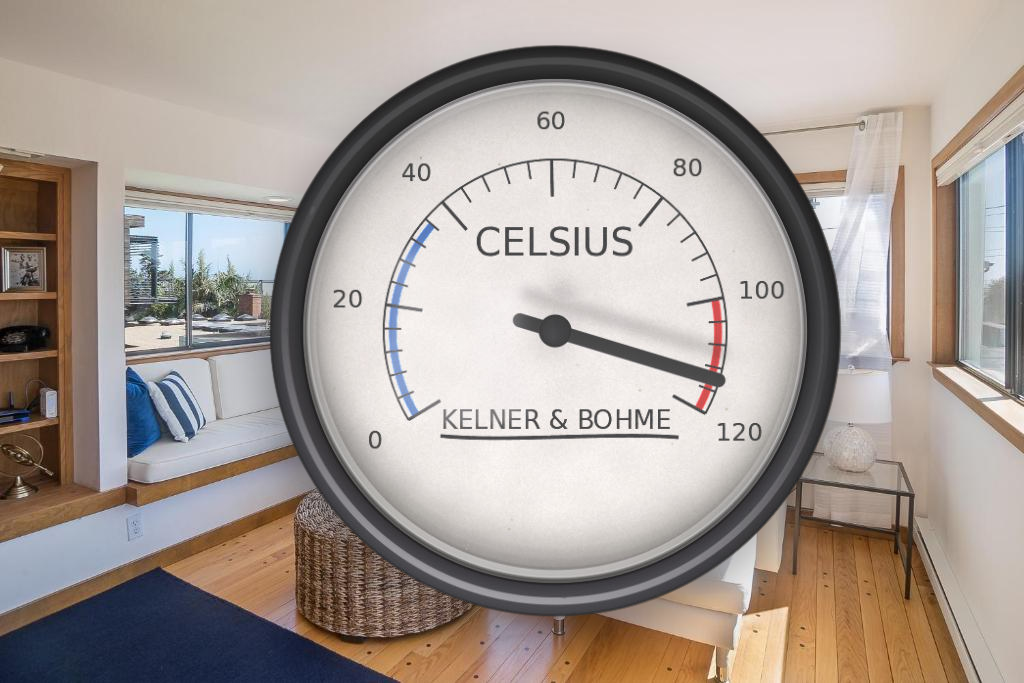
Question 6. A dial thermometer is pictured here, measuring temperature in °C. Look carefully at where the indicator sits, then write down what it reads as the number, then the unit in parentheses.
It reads 114 (°C)
